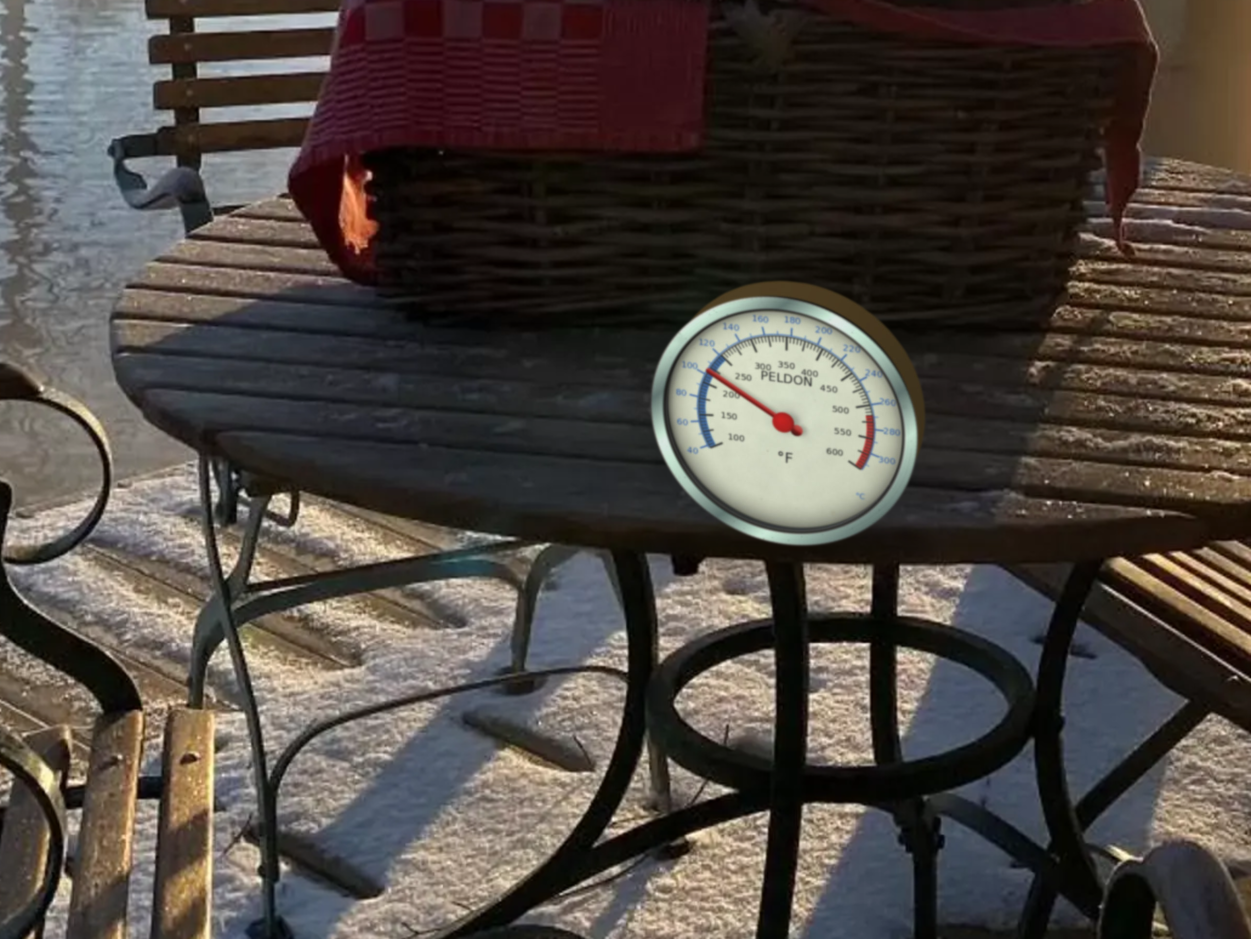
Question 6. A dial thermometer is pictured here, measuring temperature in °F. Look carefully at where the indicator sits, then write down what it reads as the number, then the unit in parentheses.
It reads 225 (°F)
